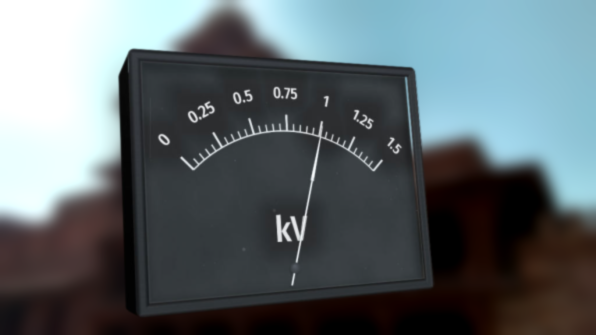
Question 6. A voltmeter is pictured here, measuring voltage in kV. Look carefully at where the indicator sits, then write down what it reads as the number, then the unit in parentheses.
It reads 1 (kV)
